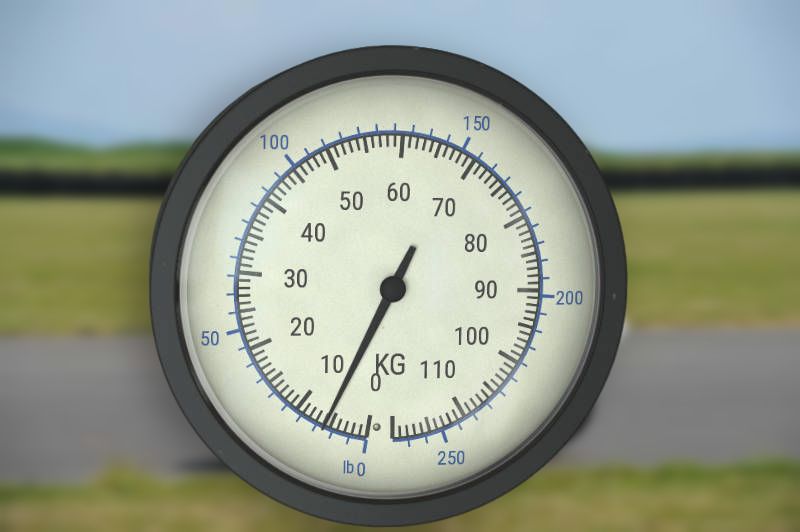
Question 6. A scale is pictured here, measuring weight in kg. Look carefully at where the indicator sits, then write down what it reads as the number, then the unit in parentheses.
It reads 6 (kg)
